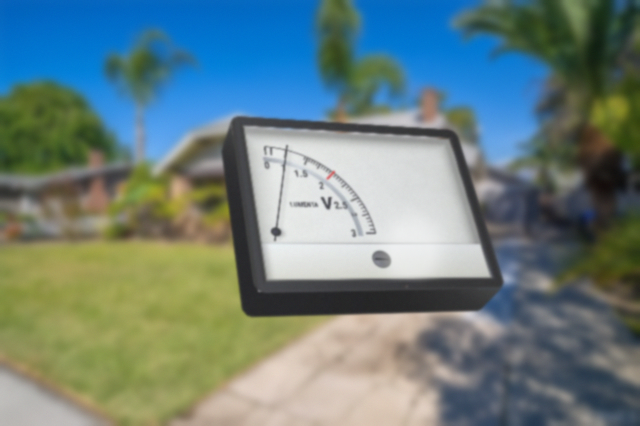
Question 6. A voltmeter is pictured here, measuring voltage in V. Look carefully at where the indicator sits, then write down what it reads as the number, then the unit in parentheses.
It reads 1 (V)
